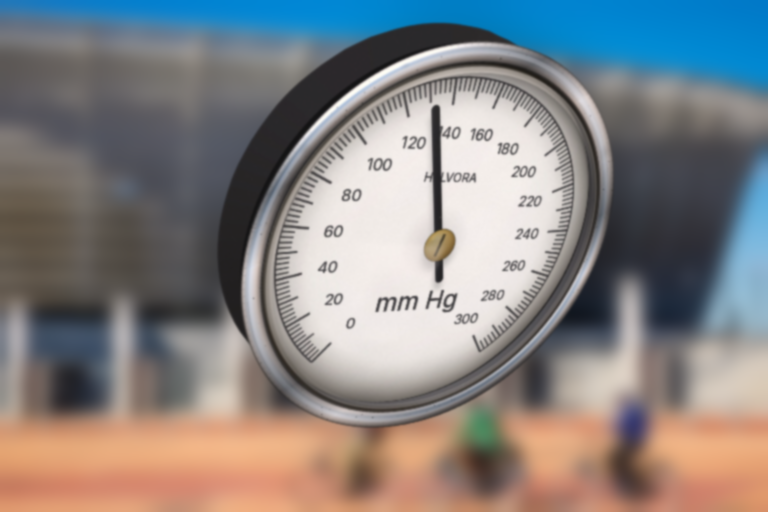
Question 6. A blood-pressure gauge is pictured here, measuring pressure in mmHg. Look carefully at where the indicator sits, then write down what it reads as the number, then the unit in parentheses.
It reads 130 (mmHg)
